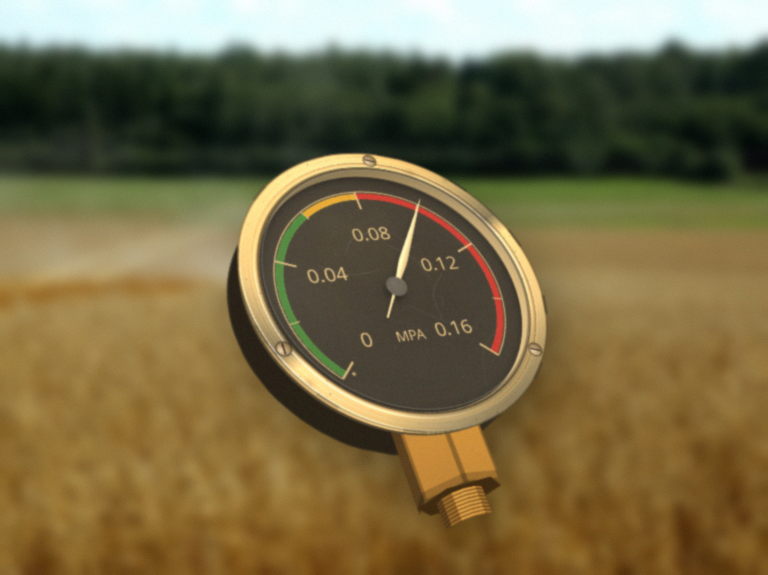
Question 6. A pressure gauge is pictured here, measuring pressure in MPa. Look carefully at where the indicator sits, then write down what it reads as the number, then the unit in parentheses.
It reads 0.1 (MPa)
